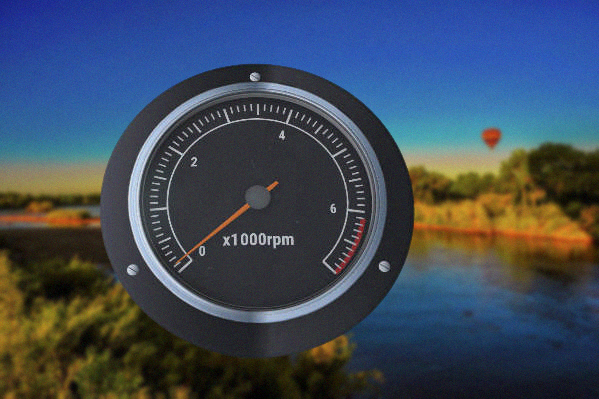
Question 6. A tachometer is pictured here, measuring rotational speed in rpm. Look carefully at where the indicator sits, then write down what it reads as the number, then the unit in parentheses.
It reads 100 (rpm)
